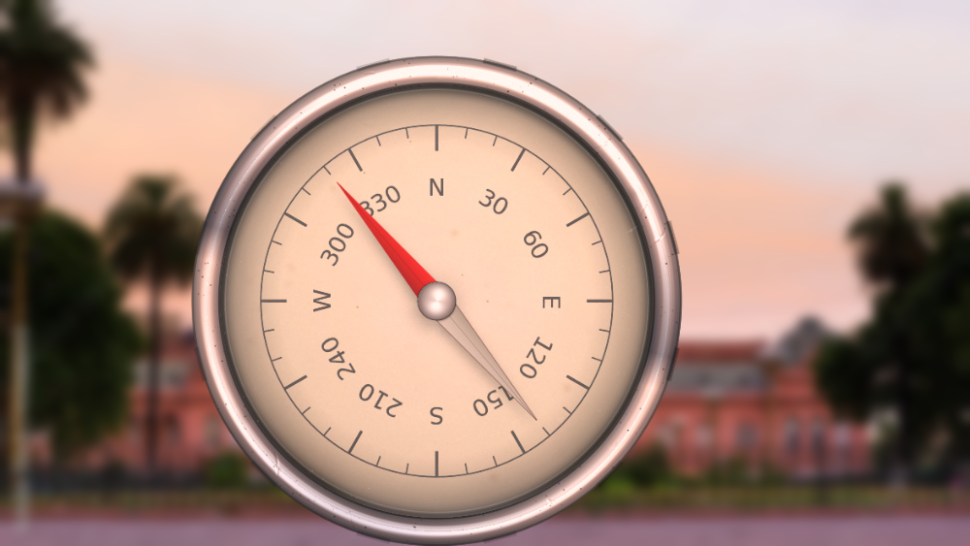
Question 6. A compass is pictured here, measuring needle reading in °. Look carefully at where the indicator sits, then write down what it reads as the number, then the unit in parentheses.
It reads 320 (°)
